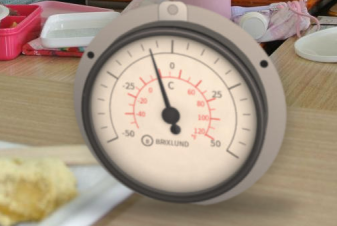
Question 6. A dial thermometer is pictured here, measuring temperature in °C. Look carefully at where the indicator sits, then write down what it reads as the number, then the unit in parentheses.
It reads -7.5 (°C)
